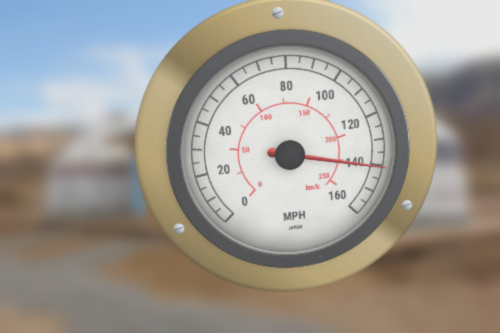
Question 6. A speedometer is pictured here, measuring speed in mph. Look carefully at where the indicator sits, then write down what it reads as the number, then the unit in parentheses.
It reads 140 (mph)
